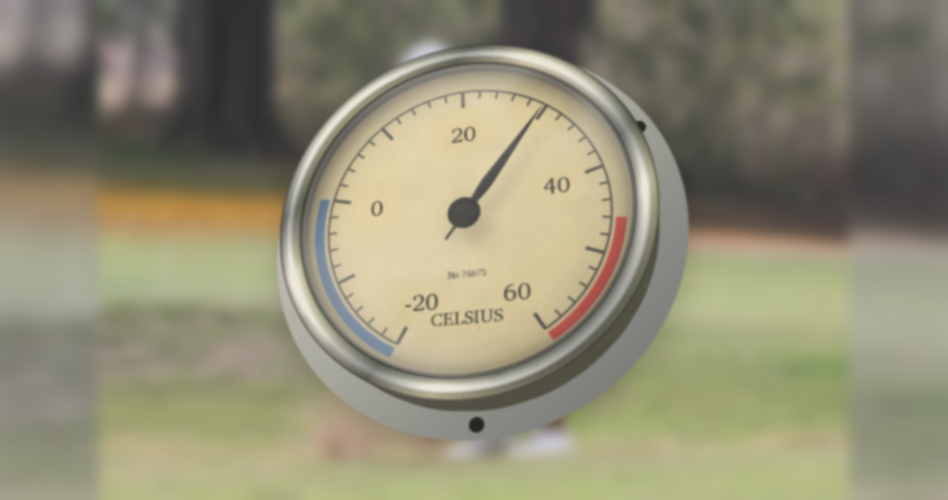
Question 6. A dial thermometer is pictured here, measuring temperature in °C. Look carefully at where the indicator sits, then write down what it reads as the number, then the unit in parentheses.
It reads 30 (°C)
